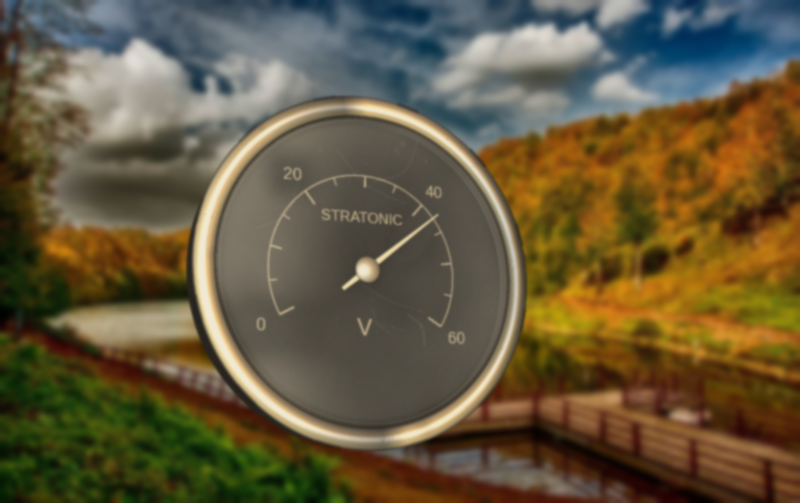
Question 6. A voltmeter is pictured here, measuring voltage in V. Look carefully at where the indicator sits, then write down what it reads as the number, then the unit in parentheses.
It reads 42.5 (V)
